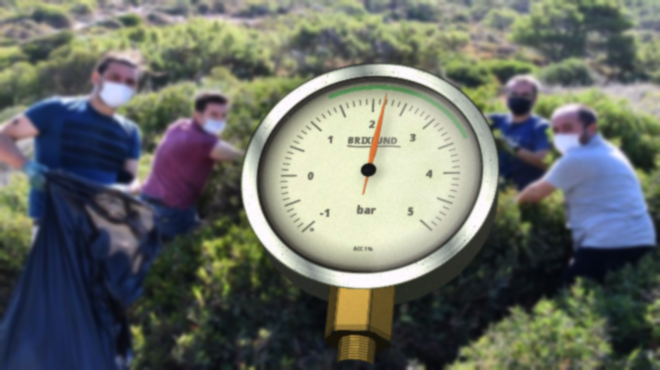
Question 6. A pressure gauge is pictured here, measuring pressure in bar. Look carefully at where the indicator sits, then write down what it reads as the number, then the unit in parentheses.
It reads 2.2 (bar)
